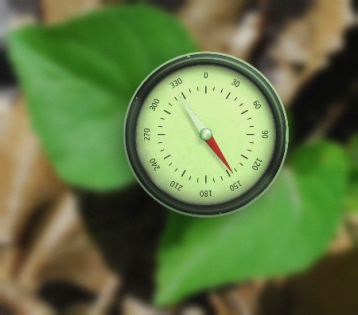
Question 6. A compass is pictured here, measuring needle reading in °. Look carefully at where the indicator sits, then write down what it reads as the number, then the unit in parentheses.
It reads 145 (°)
